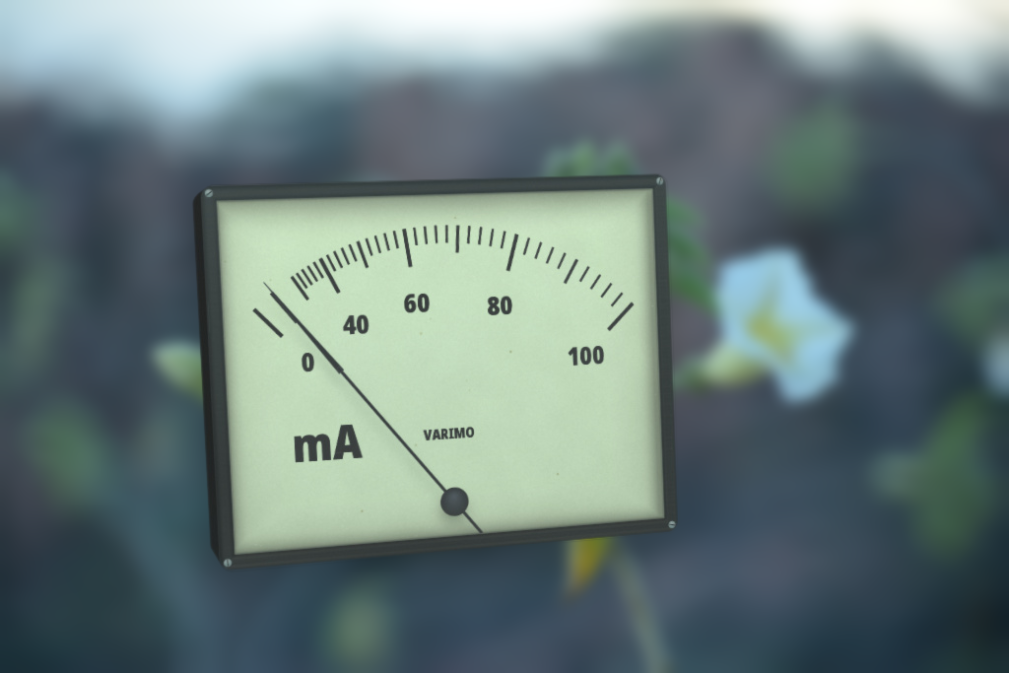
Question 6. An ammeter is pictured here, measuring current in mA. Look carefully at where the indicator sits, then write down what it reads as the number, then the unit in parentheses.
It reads 20 (mA)
